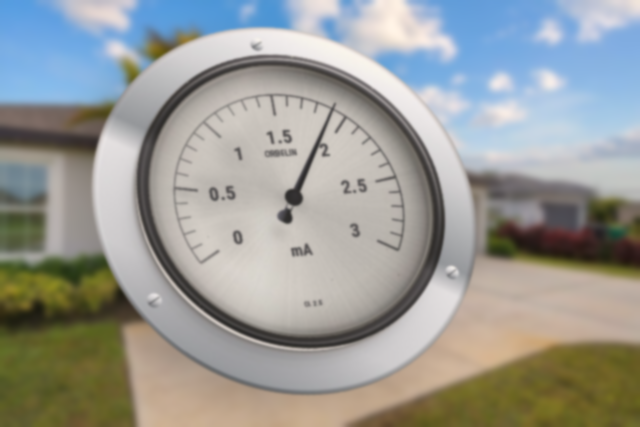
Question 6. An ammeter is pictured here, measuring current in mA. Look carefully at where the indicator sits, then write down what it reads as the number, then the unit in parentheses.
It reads 1.9 (mA)
